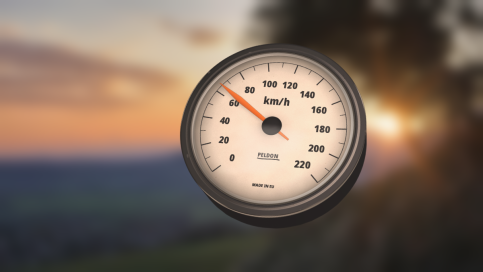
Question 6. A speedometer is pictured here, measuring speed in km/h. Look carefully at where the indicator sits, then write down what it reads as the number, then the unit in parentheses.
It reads 65 (km/h)
